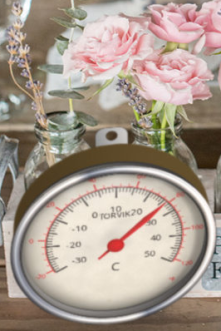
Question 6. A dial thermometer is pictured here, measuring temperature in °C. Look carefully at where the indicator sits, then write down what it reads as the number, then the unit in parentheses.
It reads 25 (°C)
